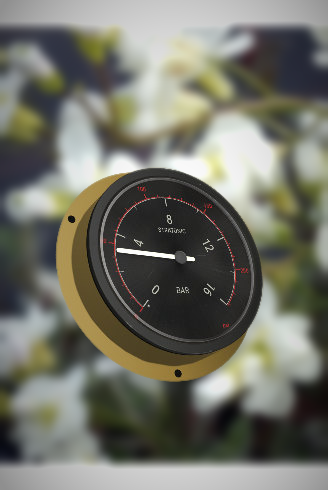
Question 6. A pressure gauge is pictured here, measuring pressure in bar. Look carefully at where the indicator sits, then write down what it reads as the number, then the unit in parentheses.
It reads 3 (bar)
